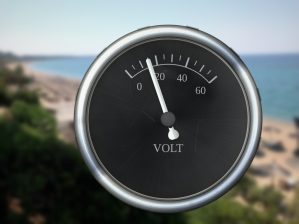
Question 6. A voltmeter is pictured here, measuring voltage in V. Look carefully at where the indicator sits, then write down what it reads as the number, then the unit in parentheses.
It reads 15 (V)
